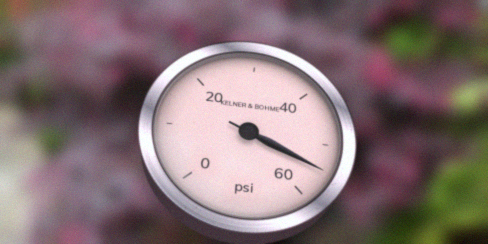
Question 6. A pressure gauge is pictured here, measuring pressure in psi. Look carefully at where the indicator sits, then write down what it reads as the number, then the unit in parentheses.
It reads 55 (psi)
